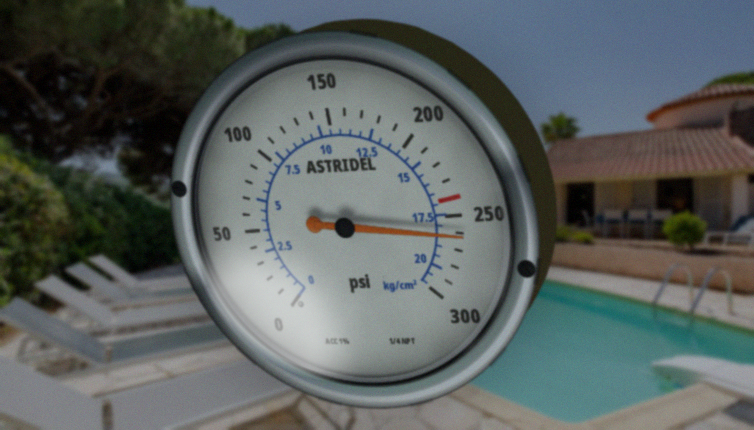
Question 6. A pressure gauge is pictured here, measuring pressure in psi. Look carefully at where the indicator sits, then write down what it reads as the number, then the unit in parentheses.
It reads 260 (psi)
